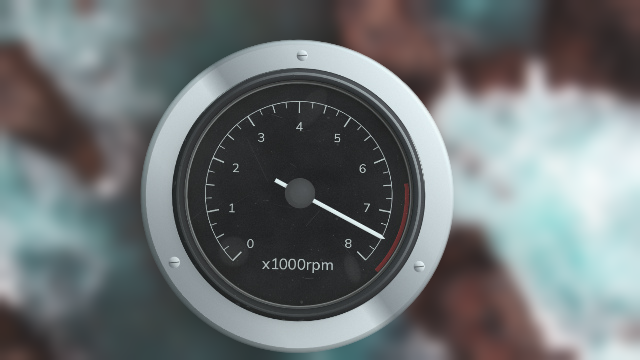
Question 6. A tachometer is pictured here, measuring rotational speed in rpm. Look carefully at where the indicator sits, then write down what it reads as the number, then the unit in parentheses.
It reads 7500 (rpm)
